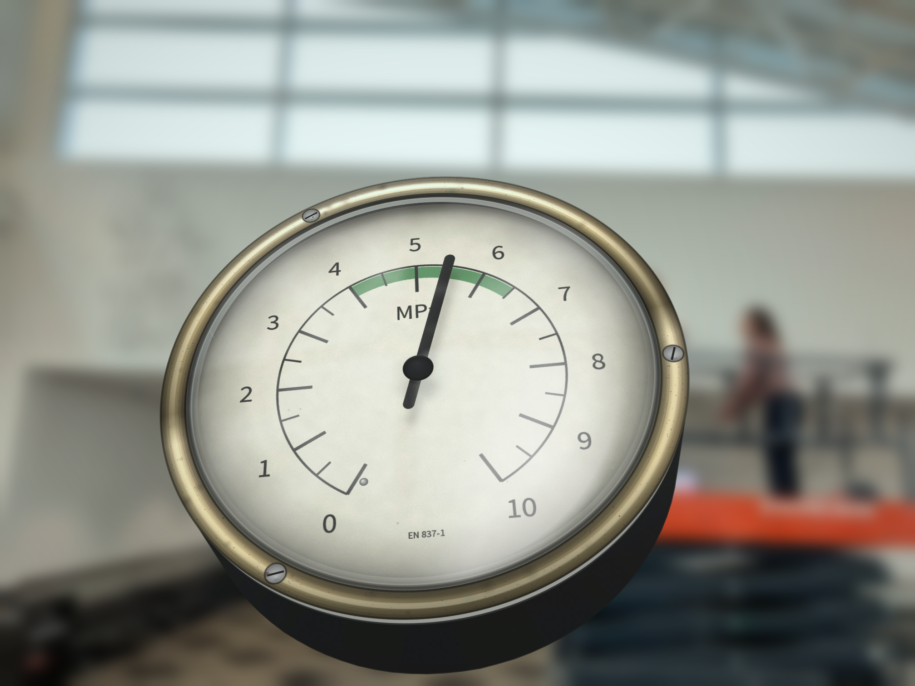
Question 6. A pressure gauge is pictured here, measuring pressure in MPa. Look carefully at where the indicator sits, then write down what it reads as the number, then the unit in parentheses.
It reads 5.5 (MPa)
